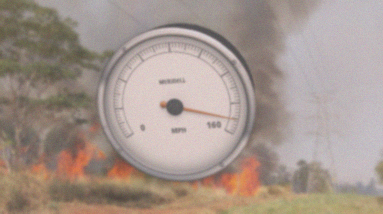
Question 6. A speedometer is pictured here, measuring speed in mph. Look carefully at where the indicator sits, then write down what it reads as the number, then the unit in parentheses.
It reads 150 (mph)
